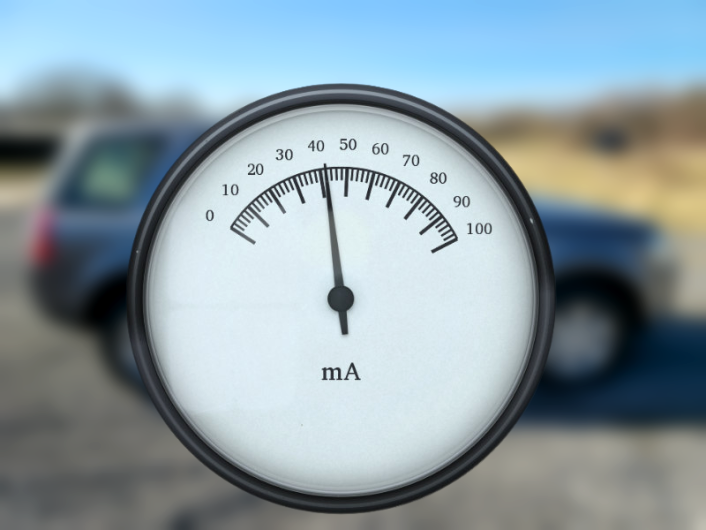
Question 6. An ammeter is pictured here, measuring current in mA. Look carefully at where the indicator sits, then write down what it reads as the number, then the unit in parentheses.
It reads 42 (mA)
